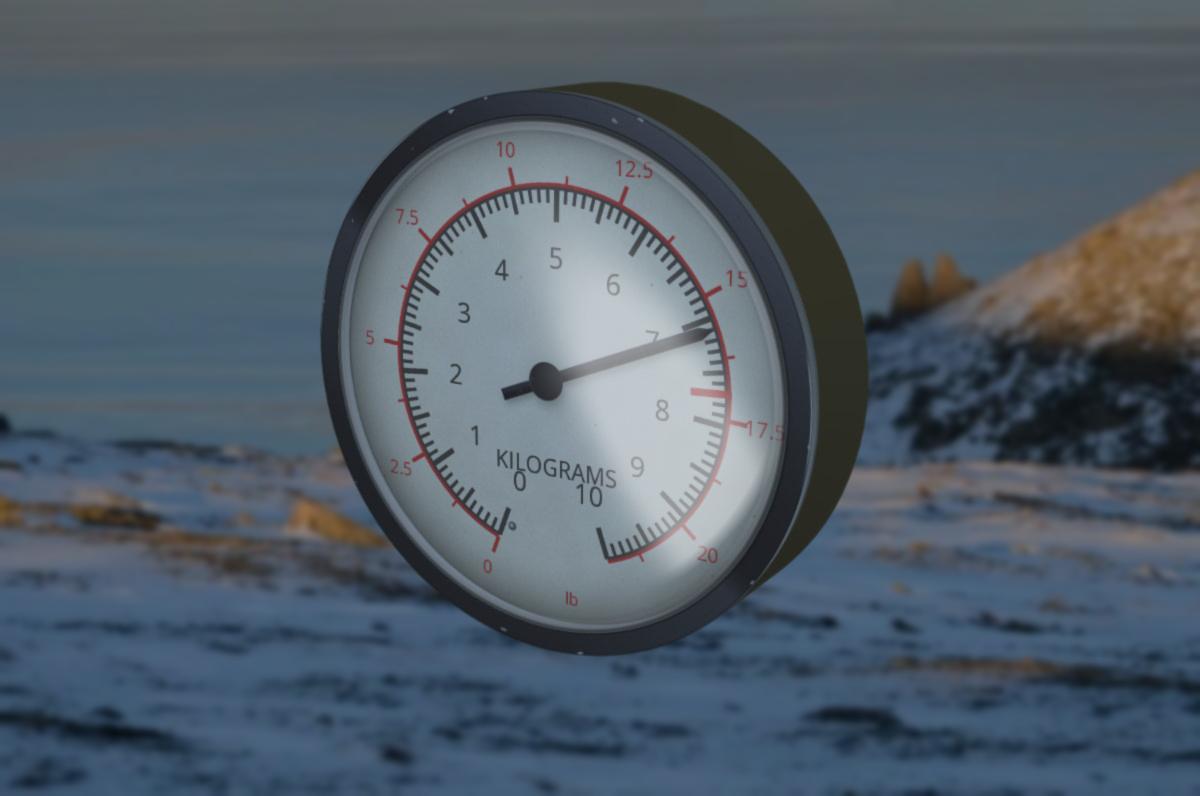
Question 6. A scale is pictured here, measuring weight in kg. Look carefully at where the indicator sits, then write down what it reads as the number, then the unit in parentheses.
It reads 7.1 (kg)
